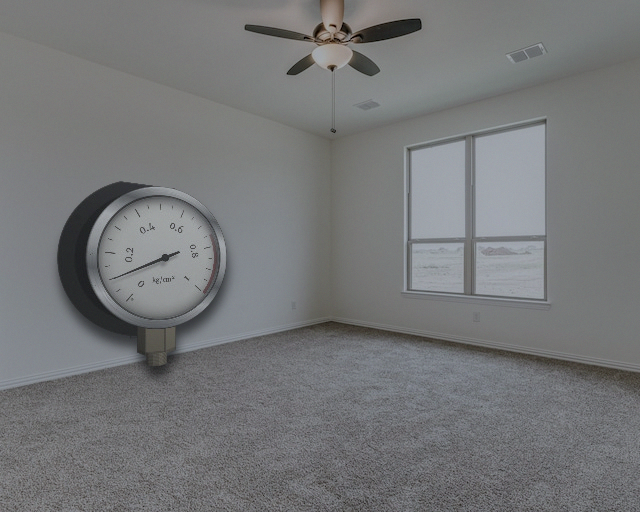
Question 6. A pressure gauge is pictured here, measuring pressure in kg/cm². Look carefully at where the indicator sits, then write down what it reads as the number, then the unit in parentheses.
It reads 0.1 (kg/cm²)
